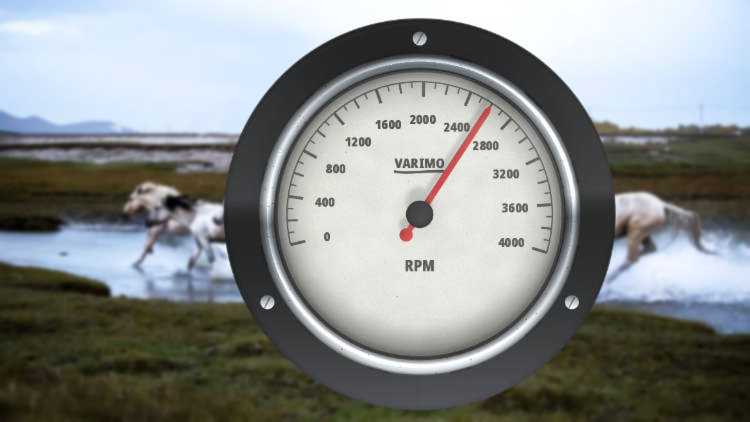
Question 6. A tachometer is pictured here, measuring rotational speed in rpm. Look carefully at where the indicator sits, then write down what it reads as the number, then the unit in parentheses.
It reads 2600 (rpm)
